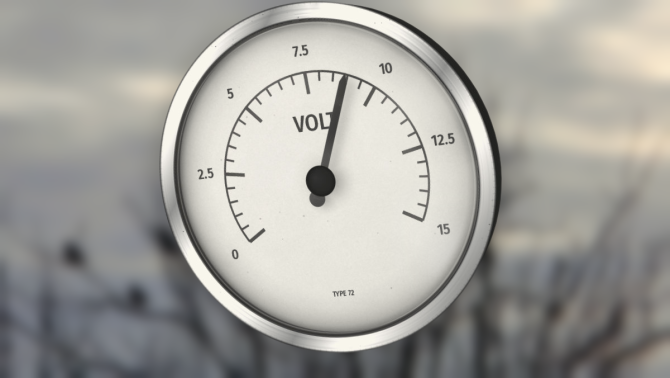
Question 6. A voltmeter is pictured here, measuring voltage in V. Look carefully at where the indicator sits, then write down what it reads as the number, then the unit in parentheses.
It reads 9 (V)
